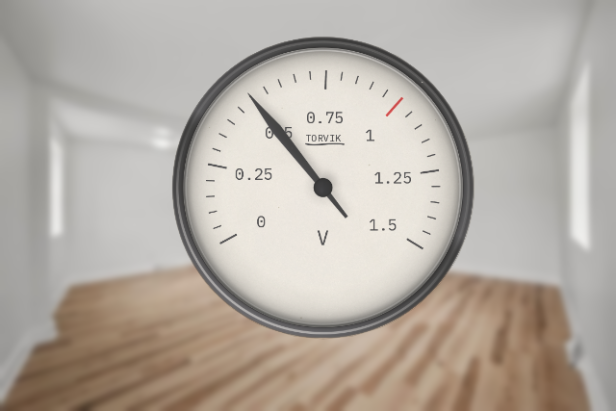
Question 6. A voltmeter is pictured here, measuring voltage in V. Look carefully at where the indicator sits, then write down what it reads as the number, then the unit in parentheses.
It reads 0.5 (V)
